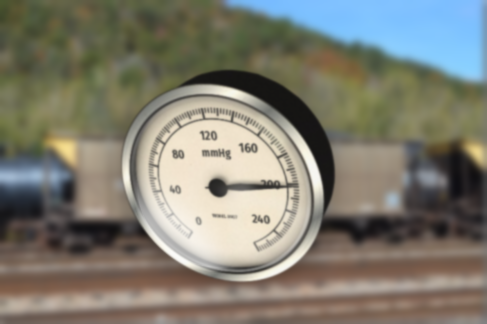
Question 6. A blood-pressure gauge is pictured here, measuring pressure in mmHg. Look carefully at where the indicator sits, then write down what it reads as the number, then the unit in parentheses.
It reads 200 (mmHg)
